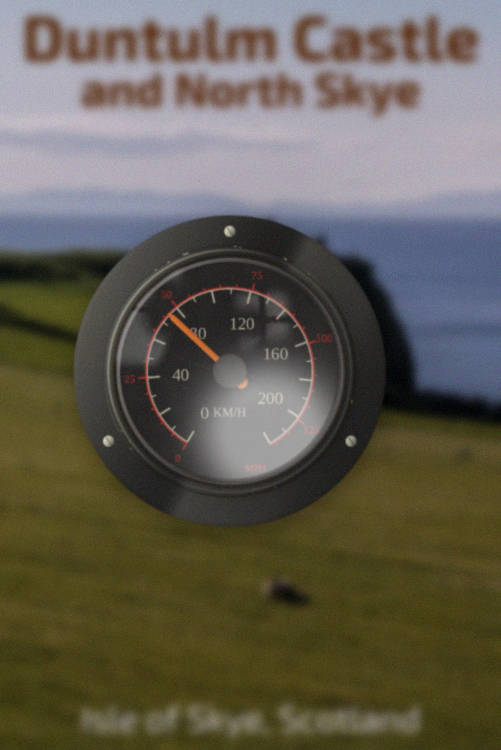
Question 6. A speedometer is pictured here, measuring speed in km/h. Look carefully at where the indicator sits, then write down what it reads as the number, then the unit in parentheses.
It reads 75 (km/h)
